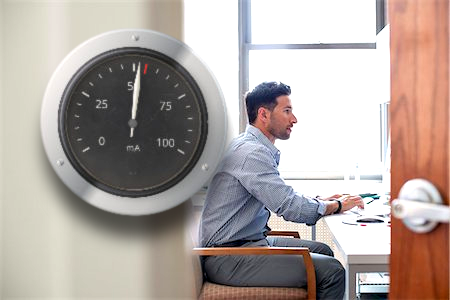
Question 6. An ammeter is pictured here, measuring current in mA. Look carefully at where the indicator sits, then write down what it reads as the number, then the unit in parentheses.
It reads 52.5 (mA)
